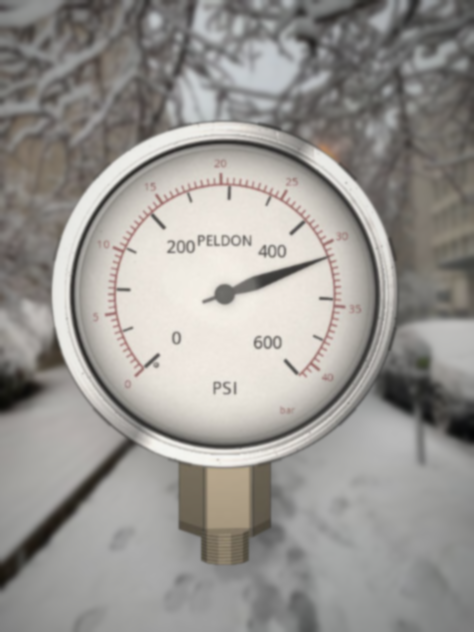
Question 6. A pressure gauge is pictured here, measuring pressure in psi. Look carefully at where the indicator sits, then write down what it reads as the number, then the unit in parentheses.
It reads 450 (psi)
